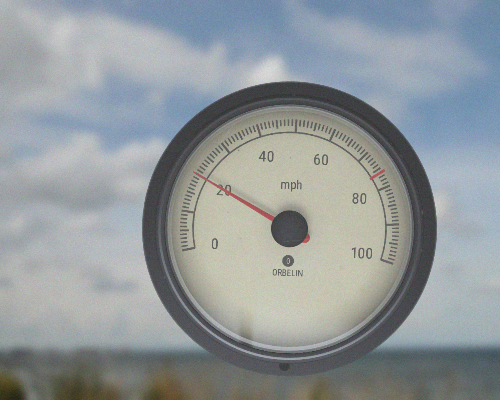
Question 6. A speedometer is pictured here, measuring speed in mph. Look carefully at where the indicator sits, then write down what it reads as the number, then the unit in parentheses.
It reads 20 (mph)
